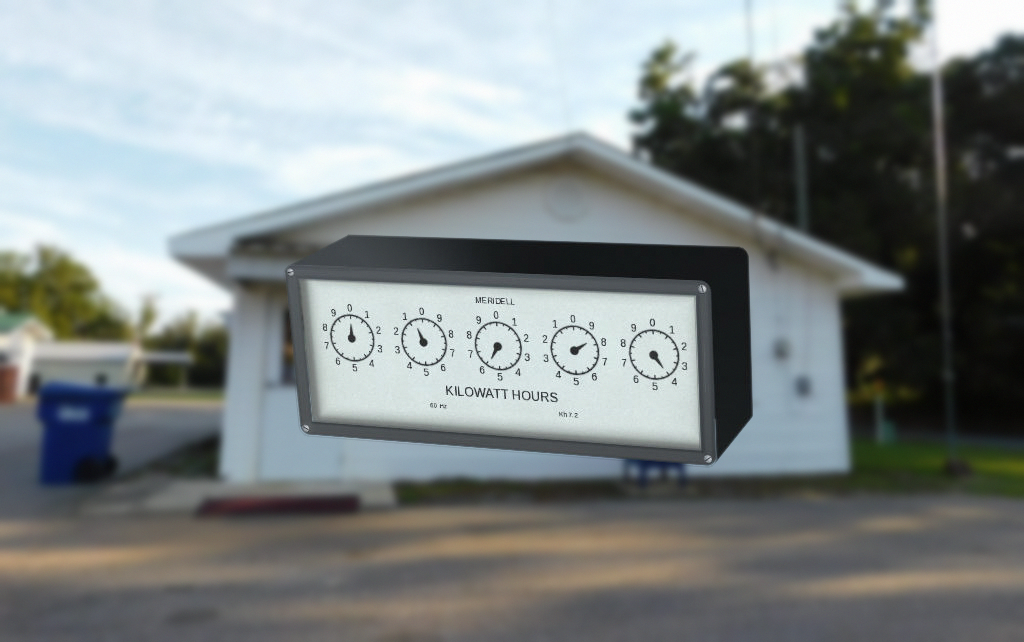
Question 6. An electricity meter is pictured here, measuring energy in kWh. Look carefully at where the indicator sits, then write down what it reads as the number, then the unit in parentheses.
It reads 584 (kWh)
